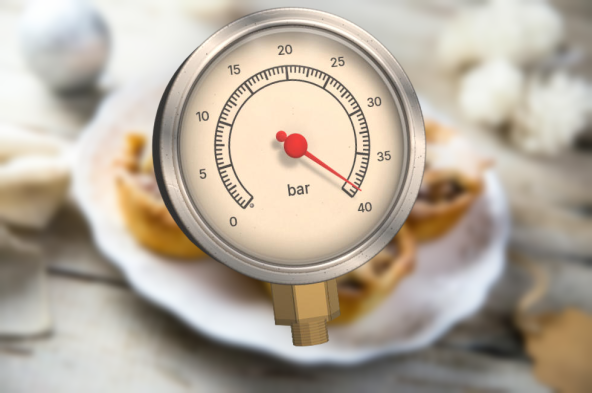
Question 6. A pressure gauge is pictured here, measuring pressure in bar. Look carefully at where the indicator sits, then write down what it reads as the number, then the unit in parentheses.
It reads 39 (bar)
